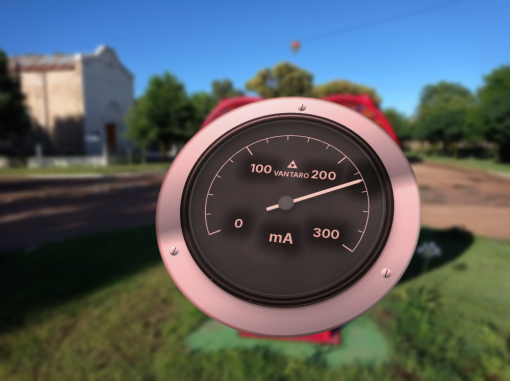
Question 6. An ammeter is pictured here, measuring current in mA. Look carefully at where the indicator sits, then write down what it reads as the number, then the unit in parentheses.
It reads 230 (mA)
